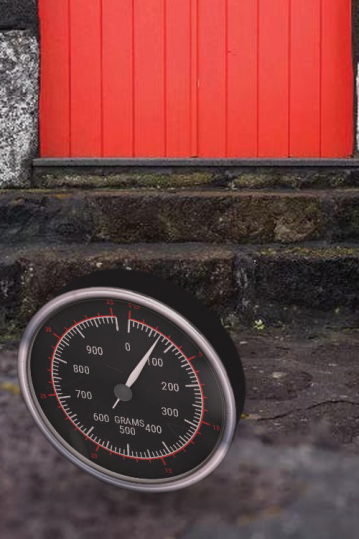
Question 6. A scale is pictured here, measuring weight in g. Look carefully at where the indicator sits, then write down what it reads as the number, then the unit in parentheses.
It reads 70 (g)
